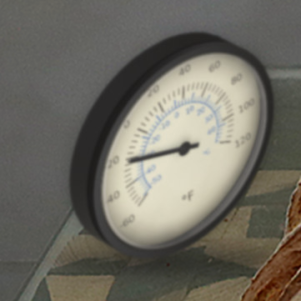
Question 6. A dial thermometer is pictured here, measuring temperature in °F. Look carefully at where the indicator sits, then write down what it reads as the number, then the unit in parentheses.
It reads -20 (°F)
